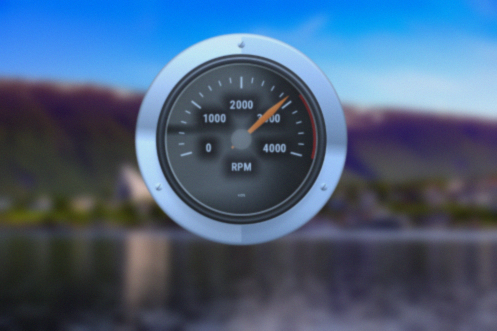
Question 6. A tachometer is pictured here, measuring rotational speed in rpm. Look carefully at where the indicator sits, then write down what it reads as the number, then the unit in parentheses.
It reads 2900 (rpm)
